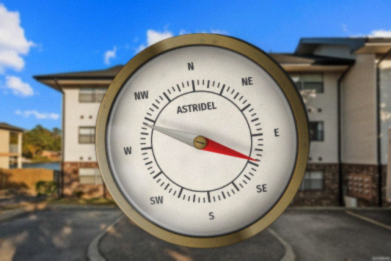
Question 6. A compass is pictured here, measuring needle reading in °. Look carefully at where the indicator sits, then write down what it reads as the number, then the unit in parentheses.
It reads 115 (°)
